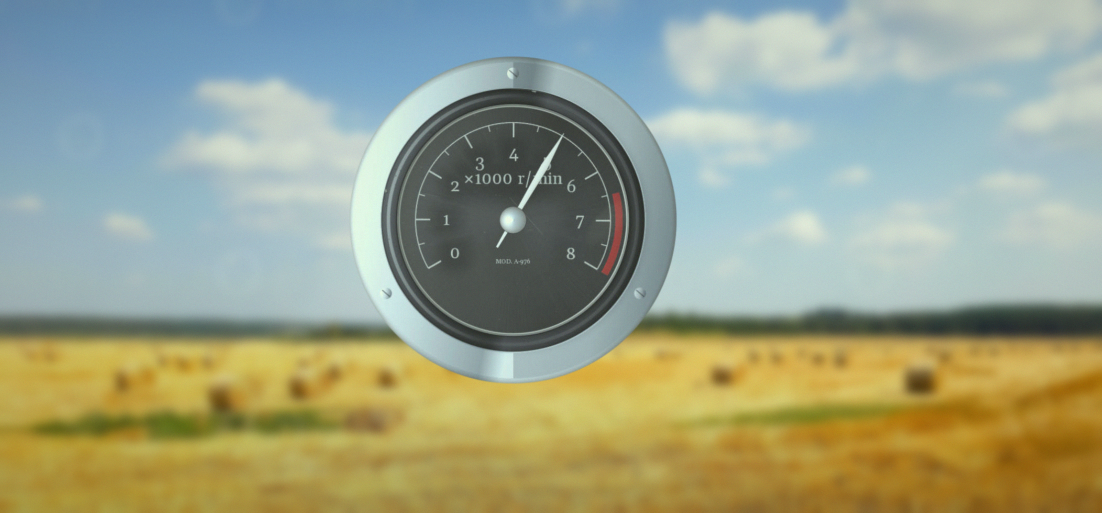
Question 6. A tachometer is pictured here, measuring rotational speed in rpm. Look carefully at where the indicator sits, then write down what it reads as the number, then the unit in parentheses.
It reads 5000 (rpm)
